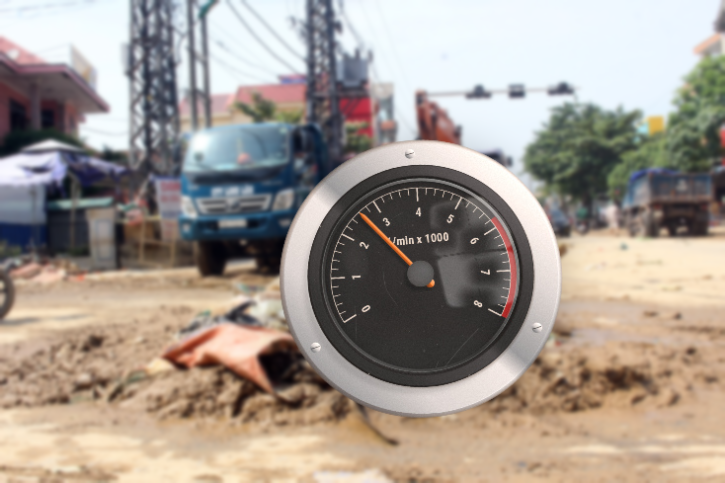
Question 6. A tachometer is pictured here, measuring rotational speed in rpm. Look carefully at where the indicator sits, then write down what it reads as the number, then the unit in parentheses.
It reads 2600 (rpm)
